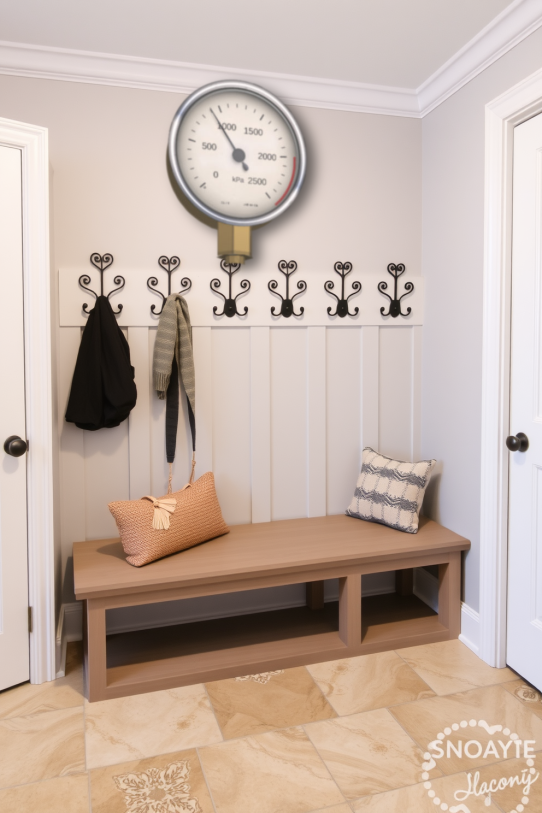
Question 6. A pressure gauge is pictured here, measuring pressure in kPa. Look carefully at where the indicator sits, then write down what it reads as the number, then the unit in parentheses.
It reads 900 (kPa)
